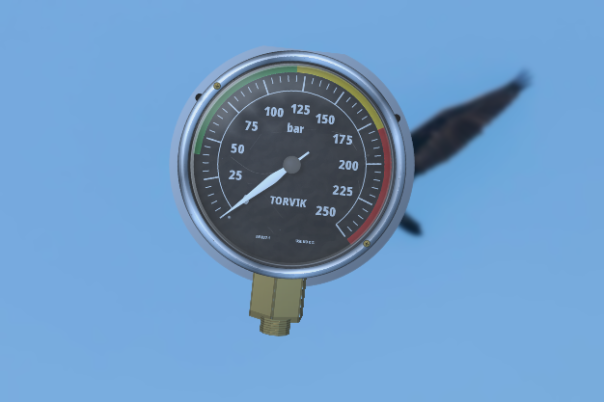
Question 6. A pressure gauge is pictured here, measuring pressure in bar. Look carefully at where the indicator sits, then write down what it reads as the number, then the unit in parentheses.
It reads 0 (bar)
